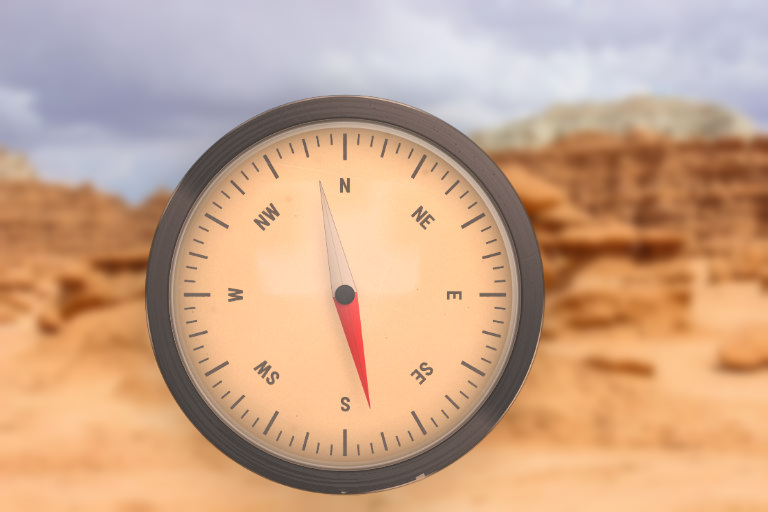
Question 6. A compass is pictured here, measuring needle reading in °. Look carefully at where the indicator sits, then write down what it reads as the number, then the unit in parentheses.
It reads 167.5 (°)
